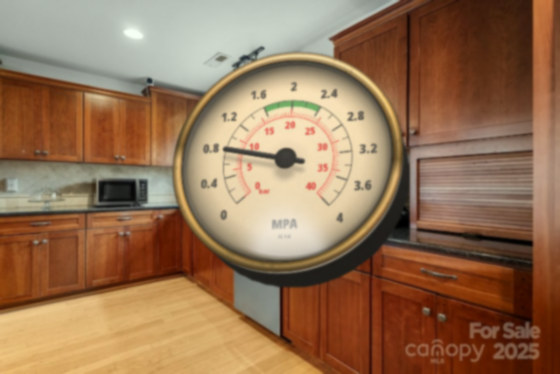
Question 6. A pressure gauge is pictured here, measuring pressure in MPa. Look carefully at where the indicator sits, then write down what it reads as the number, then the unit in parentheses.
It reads 0.8 (MPa)
